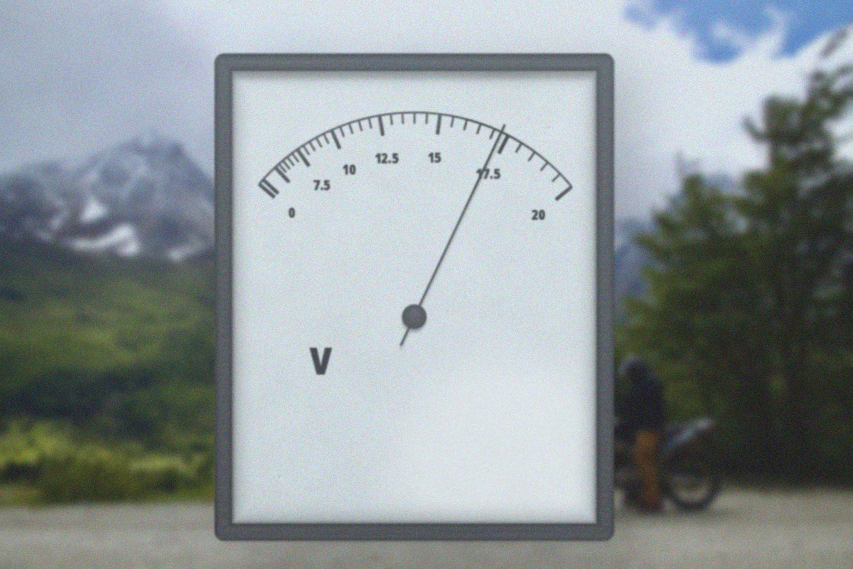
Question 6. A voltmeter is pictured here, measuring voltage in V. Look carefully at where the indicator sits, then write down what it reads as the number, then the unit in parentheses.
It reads 17.25 (V)
